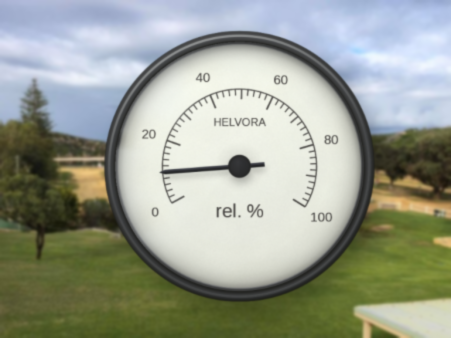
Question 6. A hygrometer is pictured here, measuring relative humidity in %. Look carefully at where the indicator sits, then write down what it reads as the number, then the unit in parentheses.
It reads 10 (%)
